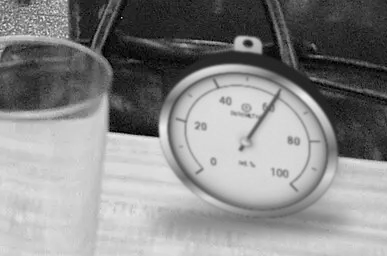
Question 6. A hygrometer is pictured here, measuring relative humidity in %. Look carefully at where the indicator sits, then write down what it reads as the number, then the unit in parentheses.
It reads 60 (%)
